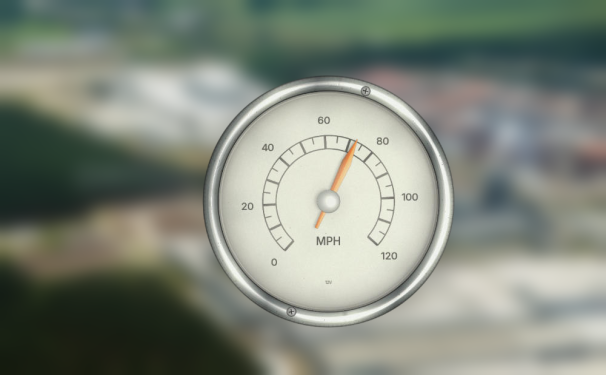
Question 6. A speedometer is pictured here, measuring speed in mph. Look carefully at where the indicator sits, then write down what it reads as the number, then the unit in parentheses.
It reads 72.5 (mph)
